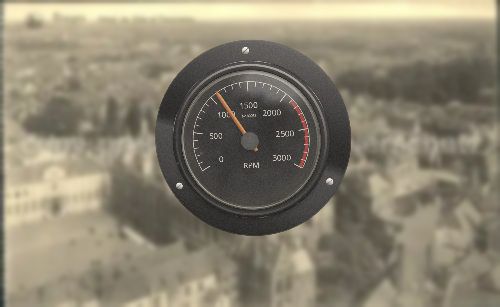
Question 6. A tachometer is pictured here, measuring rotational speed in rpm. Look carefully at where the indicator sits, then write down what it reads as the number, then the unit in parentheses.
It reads 1100 (rpm)
